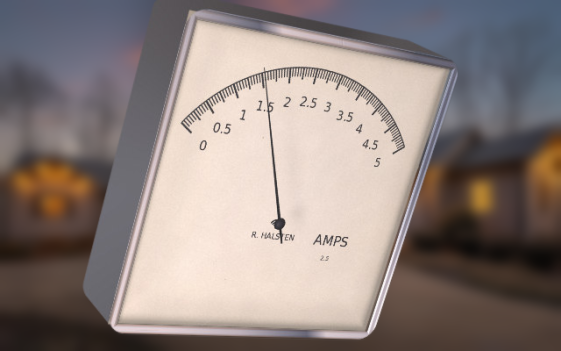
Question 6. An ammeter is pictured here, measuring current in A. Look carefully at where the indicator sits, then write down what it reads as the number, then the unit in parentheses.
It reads 1.5 (A)
